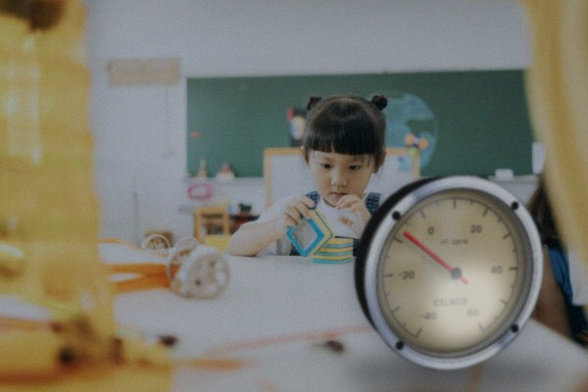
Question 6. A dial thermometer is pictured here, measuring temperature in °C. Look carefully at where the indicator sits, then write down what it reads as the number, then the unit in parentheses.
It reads -7.5 (°C)
